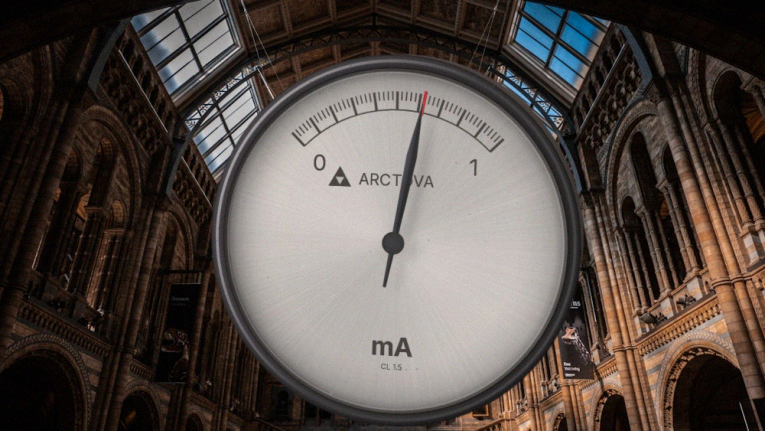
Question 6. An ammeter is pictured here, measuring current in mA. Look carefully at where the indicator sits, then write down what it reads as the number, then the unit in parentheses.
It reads 0.62 (mA)
